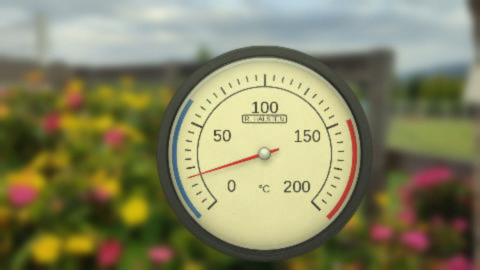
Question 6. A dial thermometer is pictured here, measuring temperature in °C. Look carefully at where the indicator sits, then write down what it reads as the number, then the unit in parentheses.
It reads 20 (°C)
